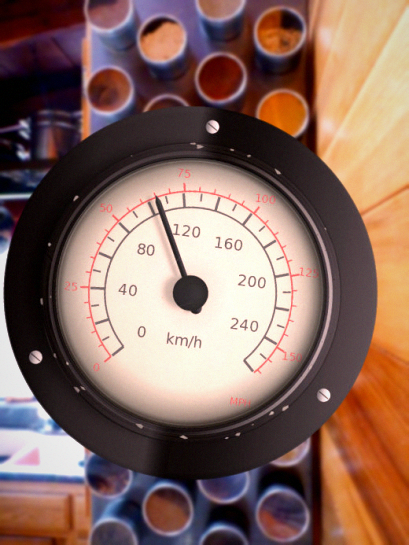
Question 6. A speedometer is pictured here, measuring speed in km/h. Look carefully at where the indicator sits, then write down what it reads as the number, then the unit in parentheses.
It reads 105 (km/h)
